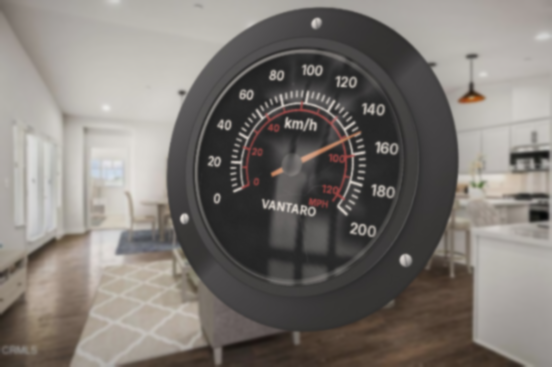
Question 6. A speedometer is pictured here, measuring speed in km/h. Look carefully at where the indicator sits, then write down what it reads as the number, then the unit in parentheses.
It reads 148 (km/h)
